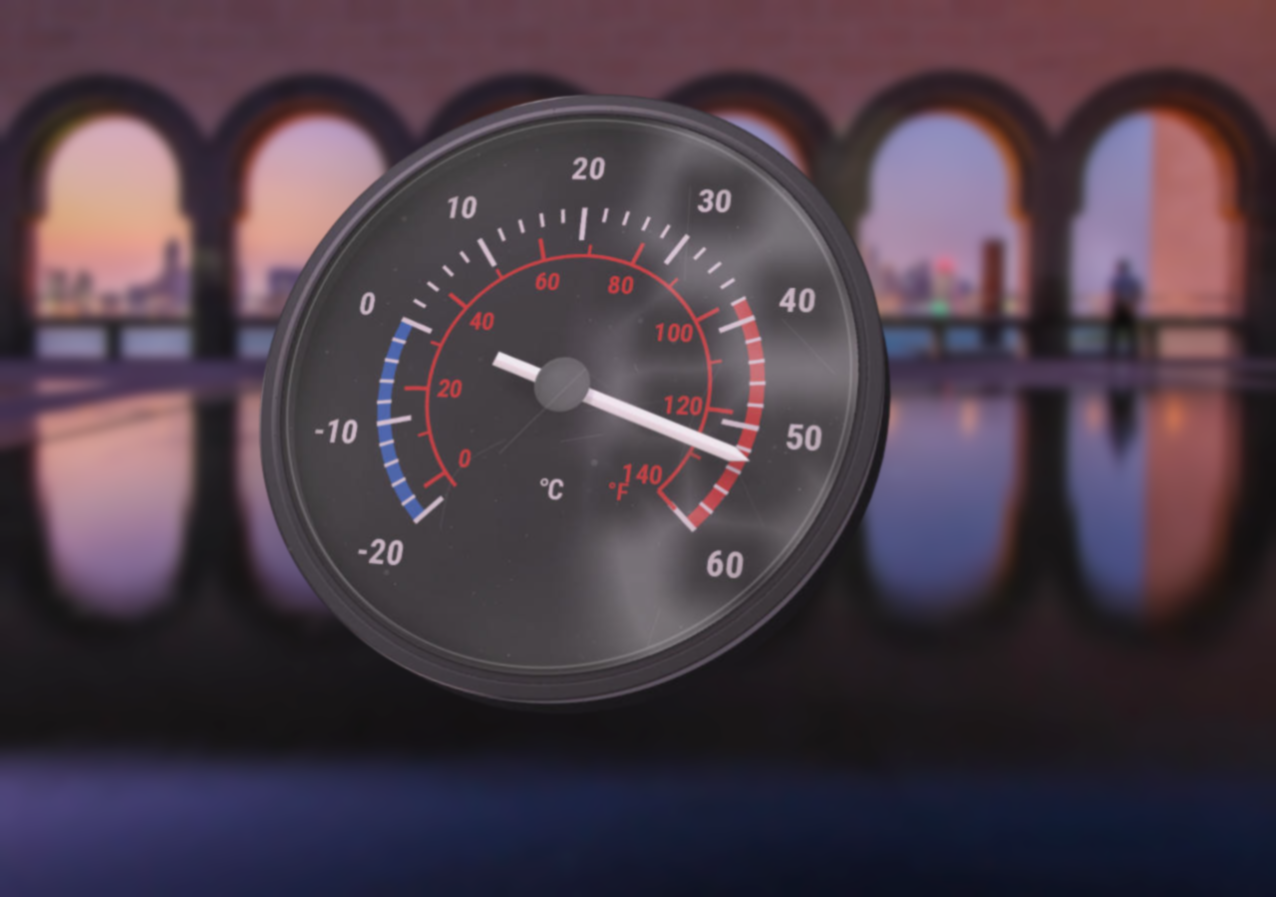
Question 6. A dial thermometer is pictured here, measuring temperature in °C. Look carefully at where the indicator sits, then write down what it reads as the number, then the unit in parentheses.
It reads 53 (°C)
